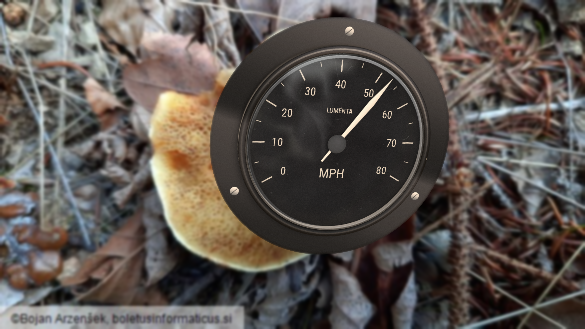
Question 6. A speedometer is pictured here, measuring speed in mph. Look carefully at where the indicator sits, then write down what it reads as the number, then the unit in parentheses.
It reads 52.5 (mph)
